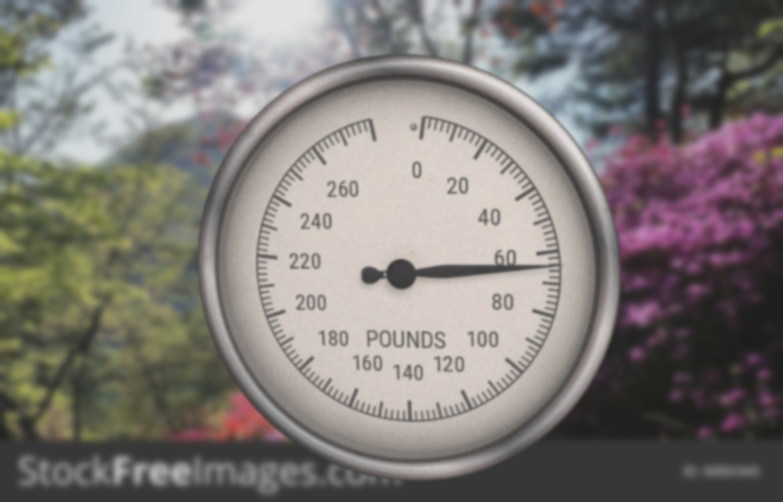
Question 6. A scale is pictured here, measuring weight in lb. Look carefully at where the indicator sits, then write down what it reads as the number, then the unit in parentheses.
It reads 64 (lb)
